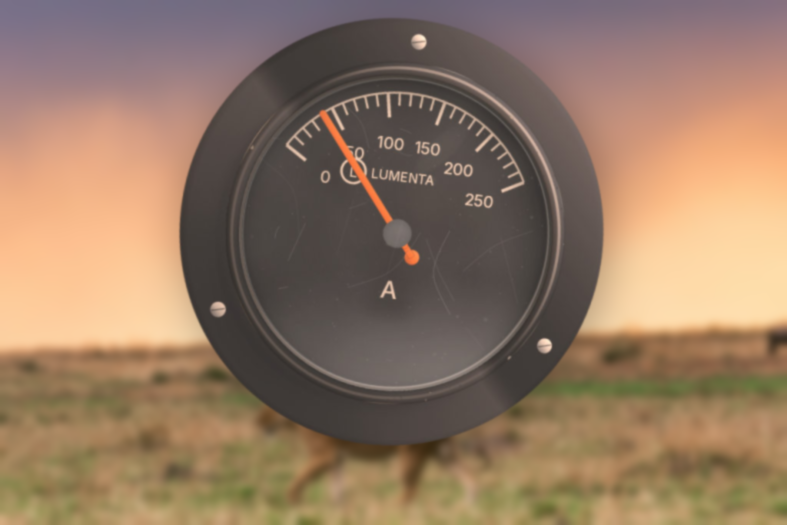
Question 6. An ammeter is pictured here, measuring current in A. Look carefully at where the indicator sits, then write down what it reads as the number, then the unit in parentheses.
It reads 40 (A)
